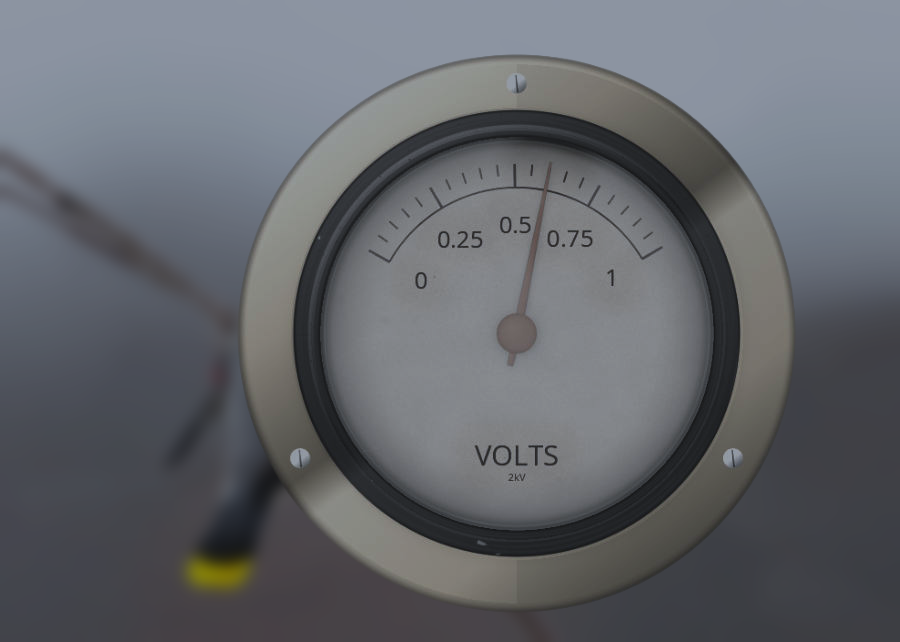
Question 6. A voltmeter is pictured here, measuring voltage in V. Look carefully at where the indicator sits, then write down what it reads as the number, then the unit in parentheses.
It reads 0.6 (V)
